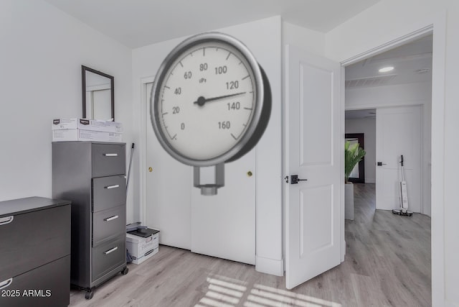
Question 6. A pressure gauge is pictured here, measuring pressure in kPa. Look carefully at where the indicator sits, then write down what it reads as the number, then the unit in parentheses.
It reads 130 (kPa)
